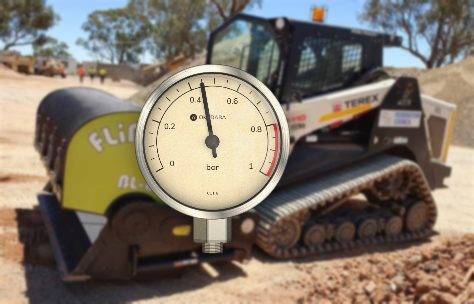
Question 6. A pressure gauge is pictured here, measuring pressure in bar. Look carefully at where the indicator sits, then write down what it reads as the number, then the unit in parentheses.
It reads 0.45 (bar)
